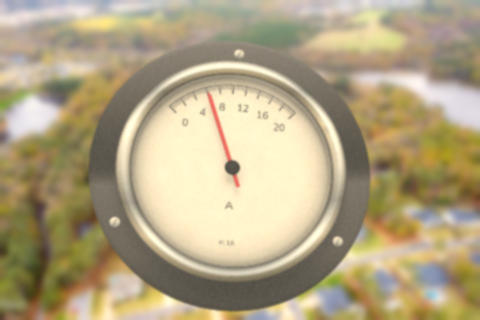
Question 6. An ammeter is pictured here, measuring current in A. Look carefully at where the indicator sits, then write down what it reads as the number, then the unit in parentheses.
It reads 6 (A)
